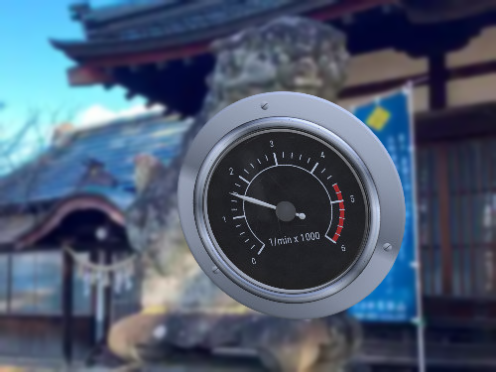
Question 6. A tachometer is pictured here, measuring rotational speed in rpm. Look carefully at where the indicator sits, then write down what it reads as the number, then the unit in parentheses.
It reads 1600 (rpm)
